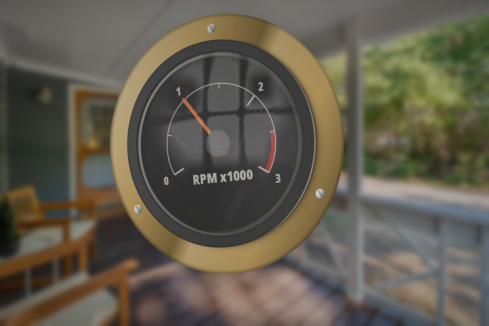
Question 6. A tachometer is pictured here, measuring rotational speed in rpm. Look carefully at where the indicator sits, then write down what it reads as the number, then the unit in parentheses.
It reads 1000 (rpm)
